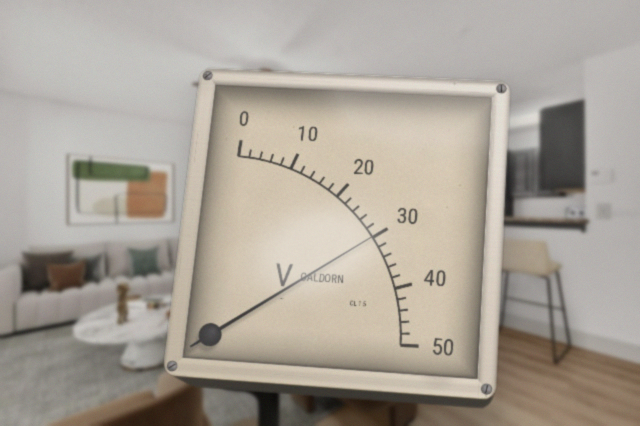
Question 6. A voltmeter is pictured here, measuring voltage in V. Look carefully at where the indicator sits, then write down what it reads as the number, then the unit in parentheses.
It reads 30 (V)
